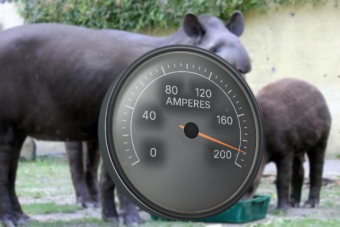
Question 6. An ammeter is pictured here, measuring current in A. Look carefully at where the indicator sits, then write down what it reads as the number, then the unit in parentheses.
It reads 190 (A)
